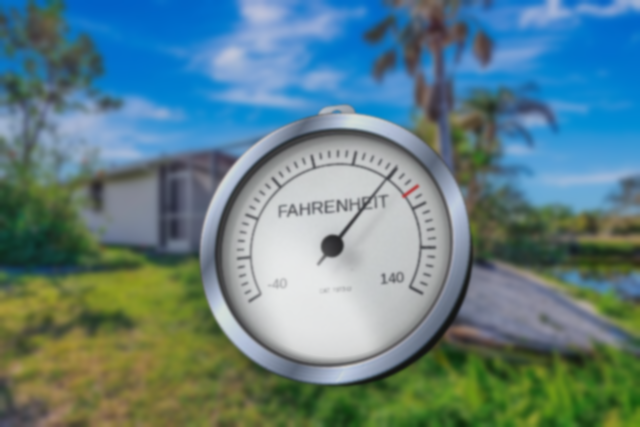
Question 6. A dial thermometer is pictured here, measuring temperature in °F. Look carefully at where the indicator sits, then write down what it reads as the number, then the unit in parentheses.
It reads 80 (°F)
